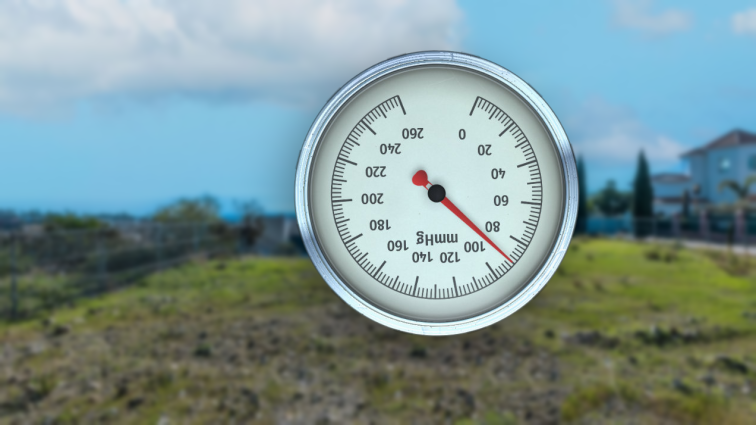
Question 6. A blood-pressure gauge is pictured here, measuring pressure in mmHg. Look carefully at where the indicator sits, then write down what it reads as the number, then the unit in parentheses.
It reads 90 (mmHg)
